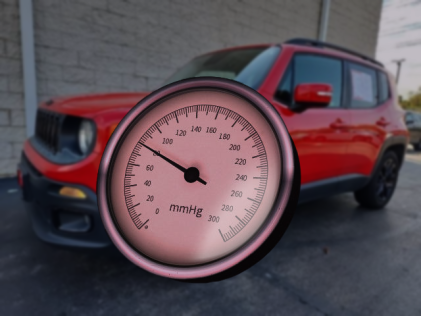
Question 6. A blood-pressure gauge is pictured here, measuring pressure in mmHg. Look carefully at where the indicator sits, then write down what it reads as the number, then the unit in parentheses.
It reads 80 (mmHg)
